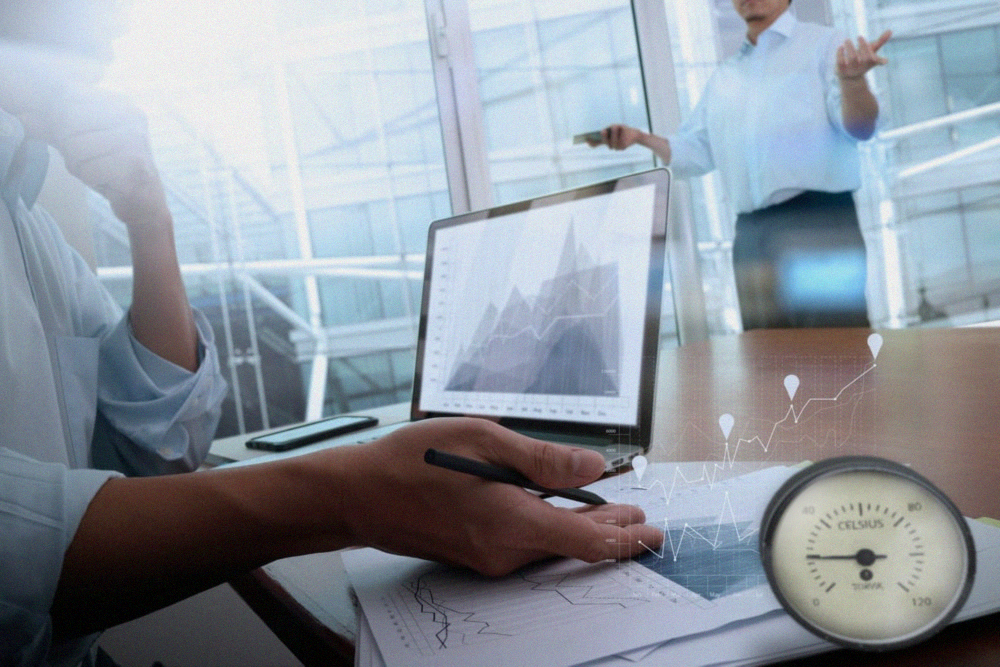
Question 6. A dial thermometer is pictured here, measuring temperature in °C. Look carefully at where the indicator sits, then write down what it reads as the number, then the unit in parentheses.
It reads 20 (°C)
